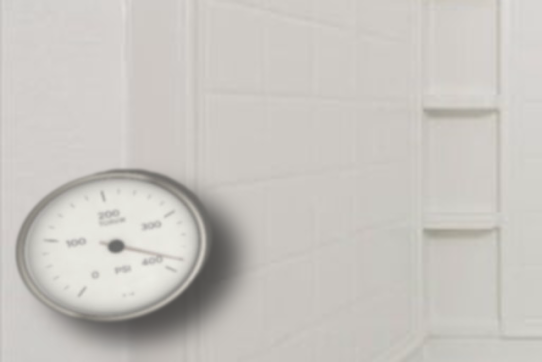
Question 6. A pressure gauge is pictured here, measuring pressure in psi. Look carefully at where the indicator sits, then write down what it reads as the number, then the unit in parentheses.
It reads 380 (psi)
